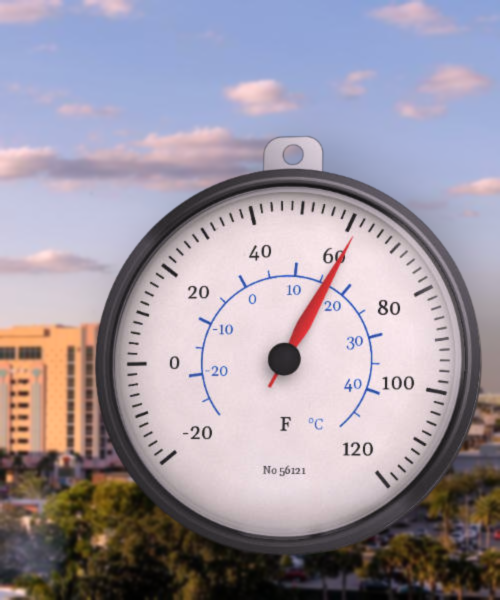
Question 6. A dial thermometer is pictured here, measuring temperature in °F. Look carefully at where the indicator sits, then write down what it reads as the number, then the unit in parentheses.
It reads 62 (°F)
